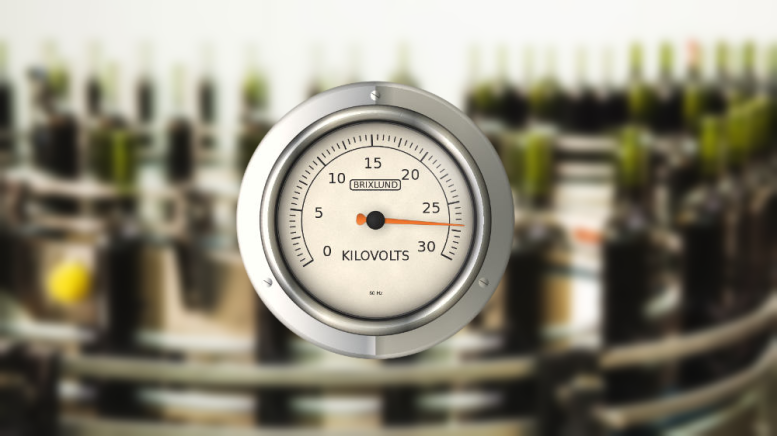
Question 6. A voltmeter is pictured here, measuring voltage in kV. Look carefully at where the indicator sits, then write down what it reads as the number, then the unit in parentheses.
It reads 27 (kV)
